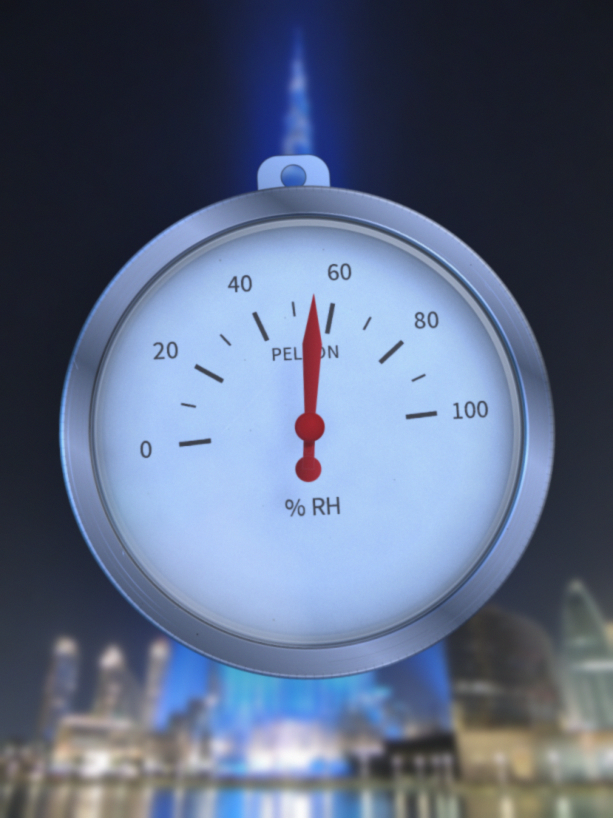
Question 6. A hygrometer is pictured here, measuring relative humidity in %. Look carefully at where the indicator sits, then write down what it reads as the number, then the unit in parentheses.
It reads 55 (%)
